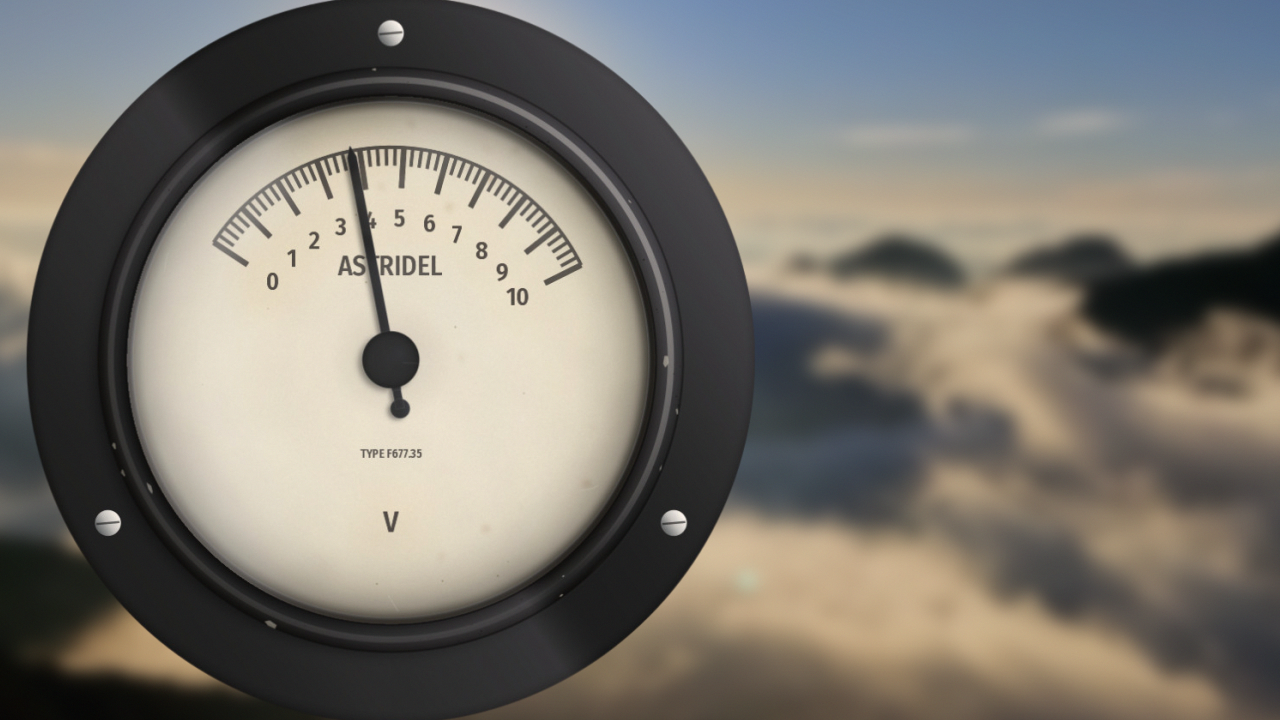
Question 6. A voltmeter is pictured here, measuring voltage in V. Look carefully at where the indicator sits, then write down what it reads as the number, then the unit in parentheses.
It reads 3.8 (V)
